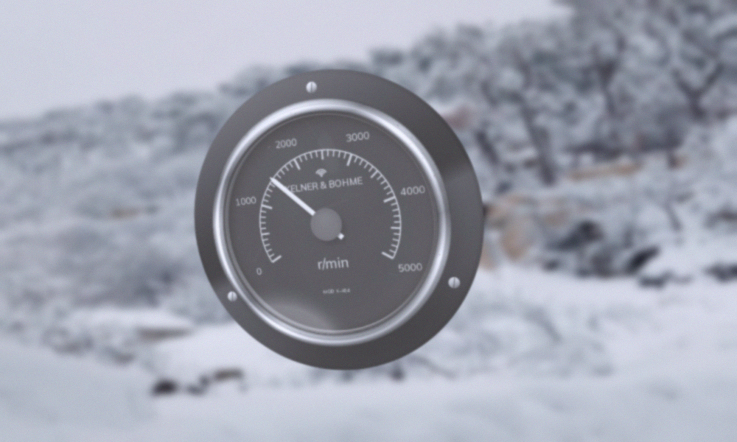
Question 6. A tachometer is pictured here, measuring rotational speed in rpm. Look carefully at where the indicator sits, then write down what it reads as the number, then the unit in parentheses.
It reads 1500 (rpm)
